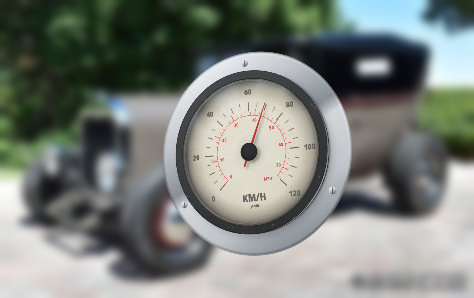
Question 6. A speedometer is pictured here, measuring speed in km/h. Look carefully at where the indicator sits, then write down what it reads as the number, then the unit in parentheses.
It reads 70 (km/h)
